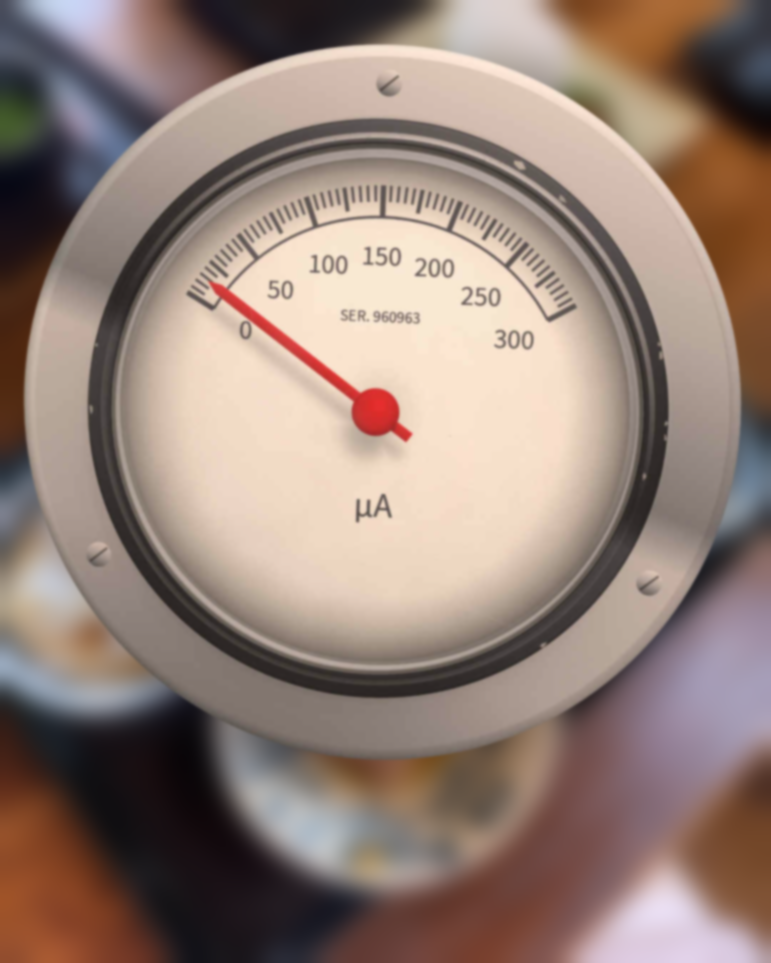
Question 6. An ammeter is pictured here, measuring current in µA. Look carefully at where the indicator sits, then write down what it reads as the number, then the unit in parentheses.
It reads 15 (µA)
